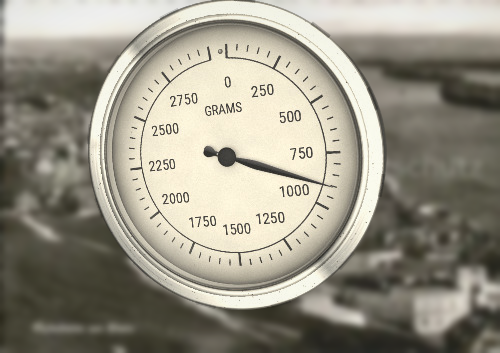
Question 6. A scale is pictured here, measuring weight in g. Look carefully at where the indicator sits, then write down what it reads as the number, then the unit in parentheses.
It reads 900 (g)
